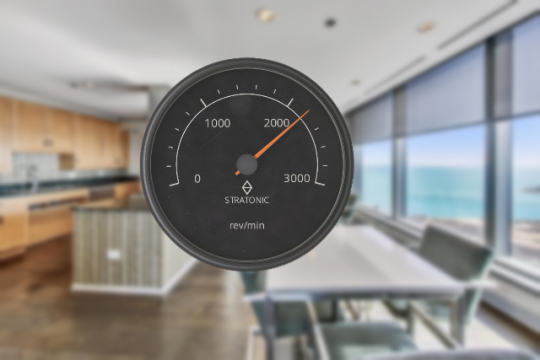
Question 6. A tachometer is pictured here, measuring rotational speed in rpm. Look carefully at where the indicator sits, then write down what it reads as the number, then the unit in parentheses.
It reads 2200 (rpm)
